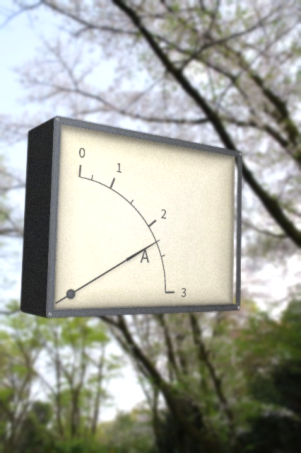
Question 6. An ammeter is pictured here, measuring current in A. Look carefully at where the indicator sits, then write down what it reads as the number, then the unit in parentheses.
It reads 2.25 (A)
